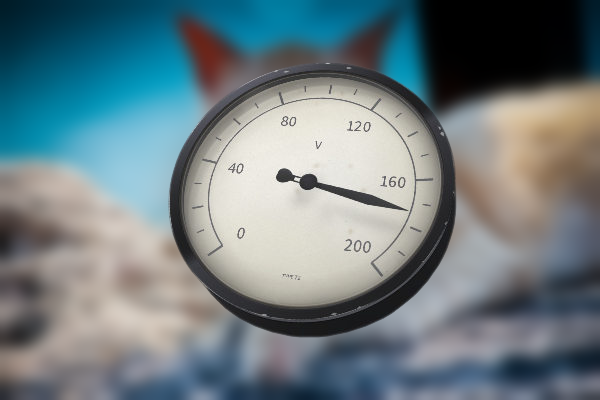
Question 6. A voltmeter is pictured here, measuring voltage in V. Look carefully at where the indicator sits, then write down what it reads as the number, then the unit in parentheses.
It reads 175 (V)
